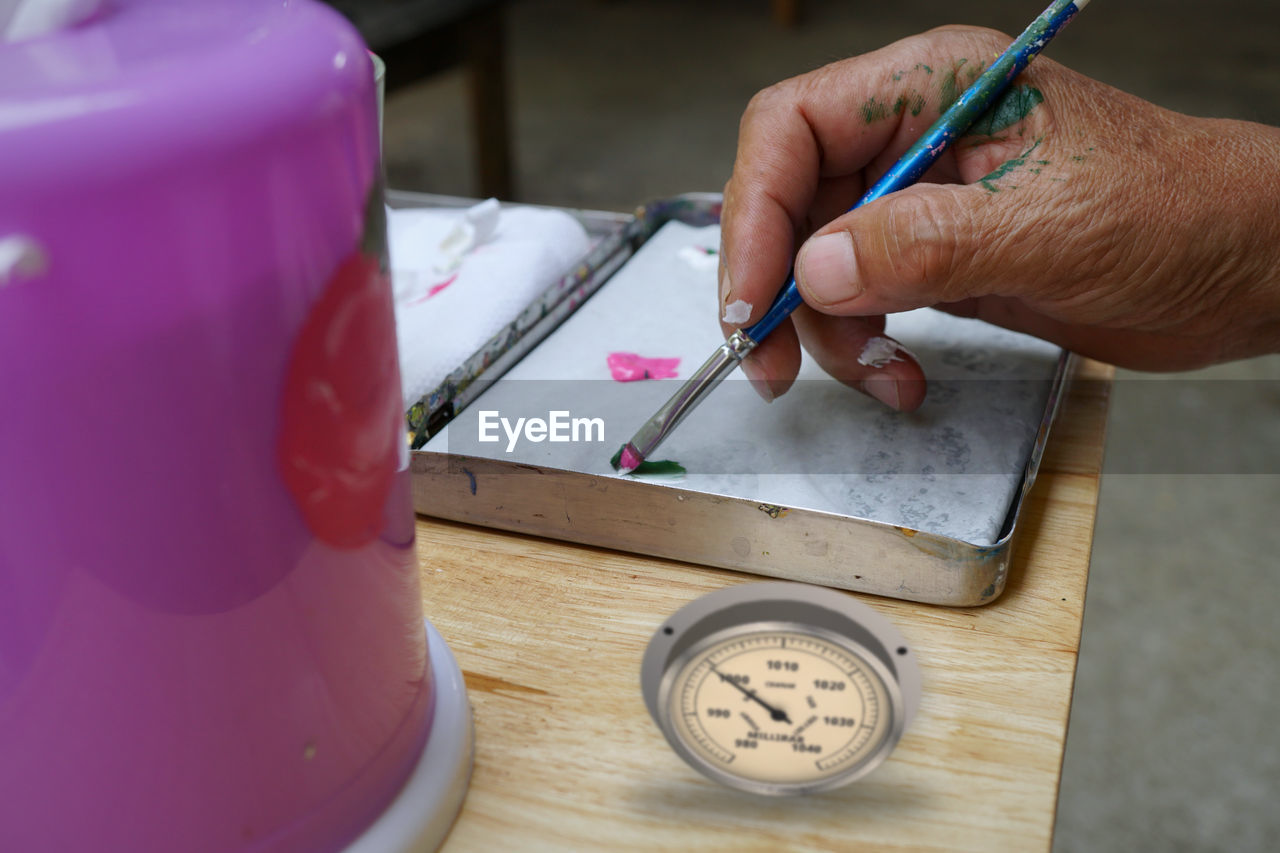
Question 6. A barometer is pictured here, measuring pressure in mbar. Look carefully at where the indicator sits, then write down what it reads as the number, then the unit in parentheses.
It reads 1000 (mbar)
